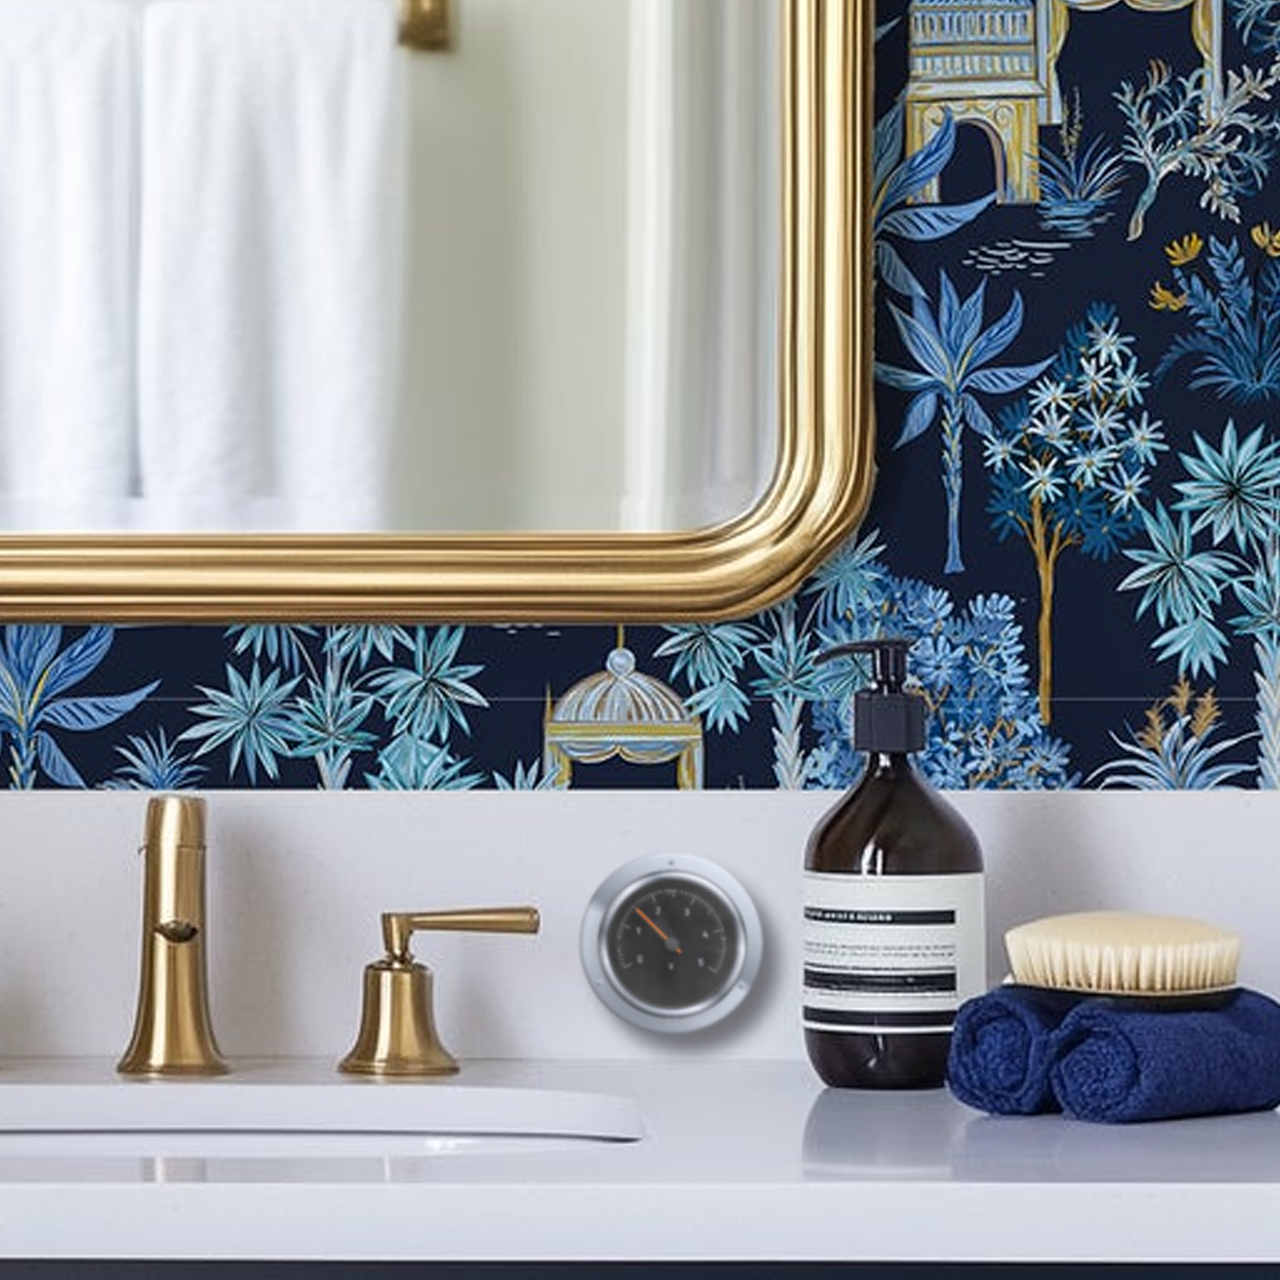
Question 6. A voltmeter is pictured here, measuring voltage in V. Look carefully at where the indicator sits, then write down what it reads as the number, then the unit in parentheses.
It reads 1.5 (V)
